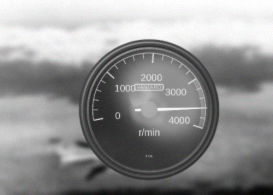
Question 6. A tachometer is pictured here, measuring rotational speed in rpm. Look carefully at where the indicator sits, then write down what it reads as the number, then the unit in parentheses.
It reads 3600 (rpm)
